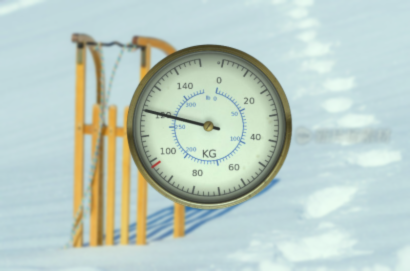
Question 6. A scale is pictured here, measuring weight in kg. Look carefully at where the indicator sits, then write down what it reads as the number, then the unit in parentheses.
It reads 120 (kg)
